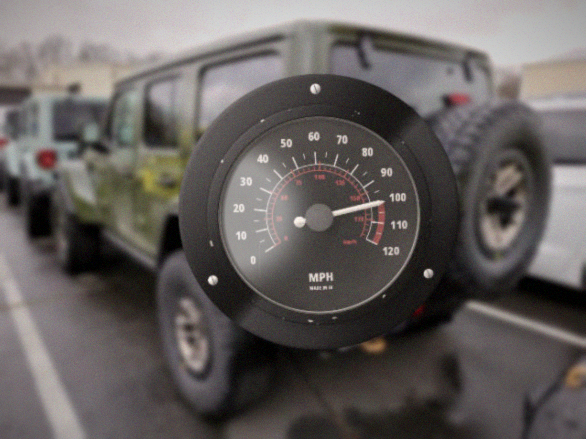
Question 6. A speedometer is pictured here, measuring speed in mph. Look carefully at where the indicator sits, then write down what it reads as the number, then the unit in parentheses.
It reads 100 (mph)
